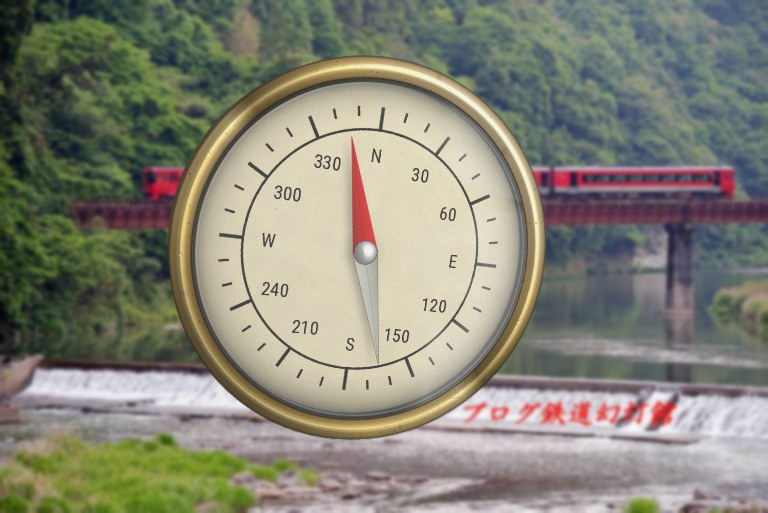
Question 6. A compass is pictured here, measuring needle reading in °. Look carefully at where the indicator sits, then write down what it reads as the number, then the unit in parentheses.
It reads 345 (°)
